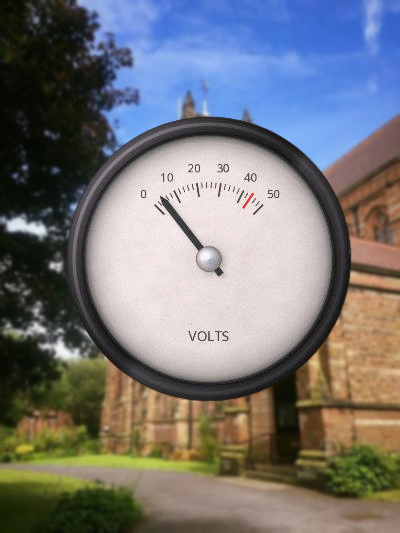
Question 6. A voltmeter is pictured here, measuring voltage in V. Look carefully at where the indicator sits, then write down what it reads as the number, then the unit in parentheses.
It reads 4 (V)
